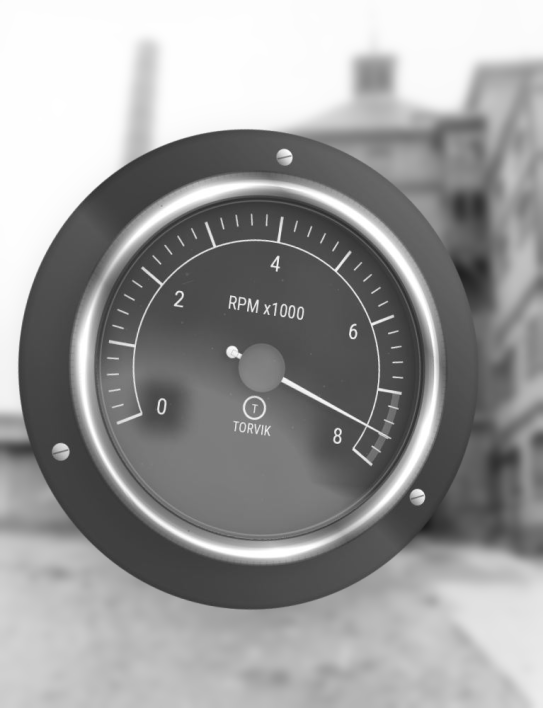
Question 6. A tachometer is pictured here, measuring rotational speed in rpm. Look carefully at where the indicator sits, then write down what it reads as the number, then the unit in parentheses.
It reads 7600 (rpm)
